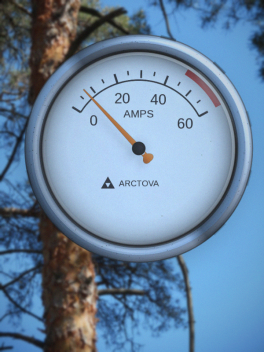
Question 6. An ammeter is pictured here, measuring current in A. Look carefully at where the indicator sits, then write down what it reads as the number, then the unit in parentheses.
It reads 7.5 (A)
